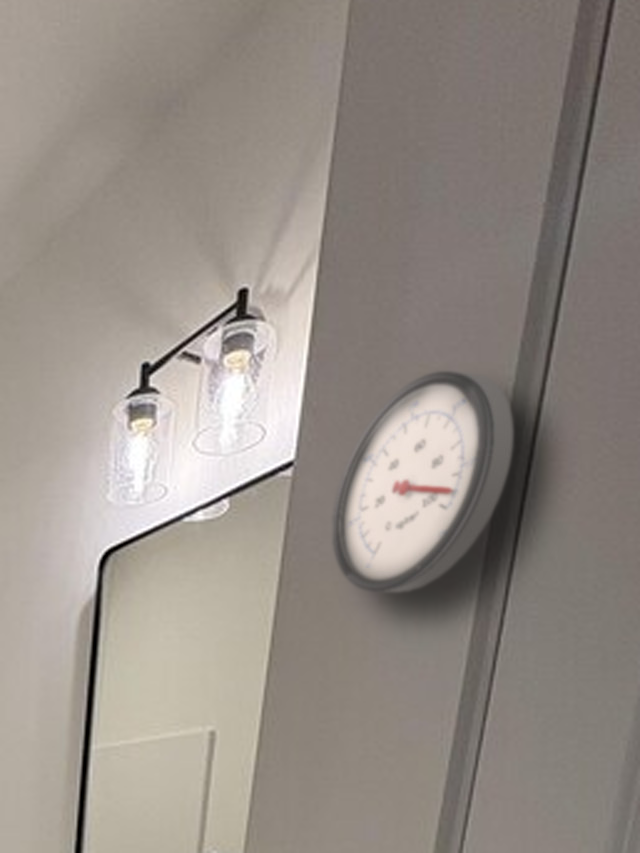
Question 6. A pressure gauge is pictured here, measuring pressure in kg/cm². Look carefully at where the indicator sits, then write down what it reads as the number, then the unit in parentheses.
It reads 95 (kg/cm²)
